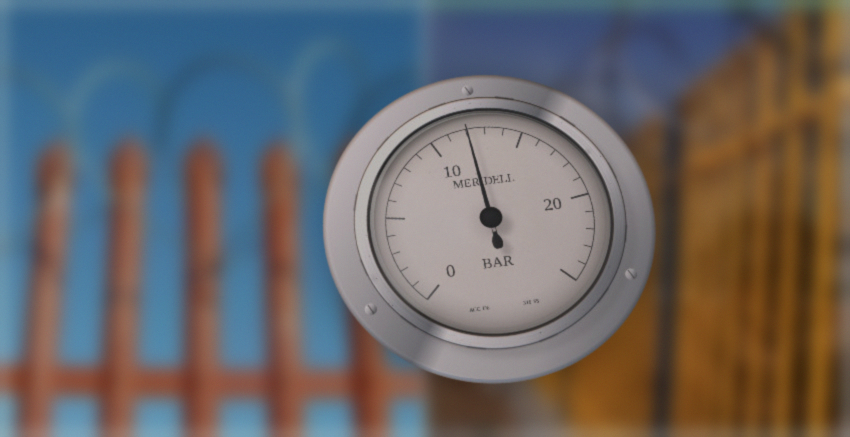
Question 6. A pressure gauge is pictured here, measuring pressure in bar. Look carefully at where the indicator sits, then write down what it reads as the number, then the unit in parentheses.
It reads 12 (bar)
